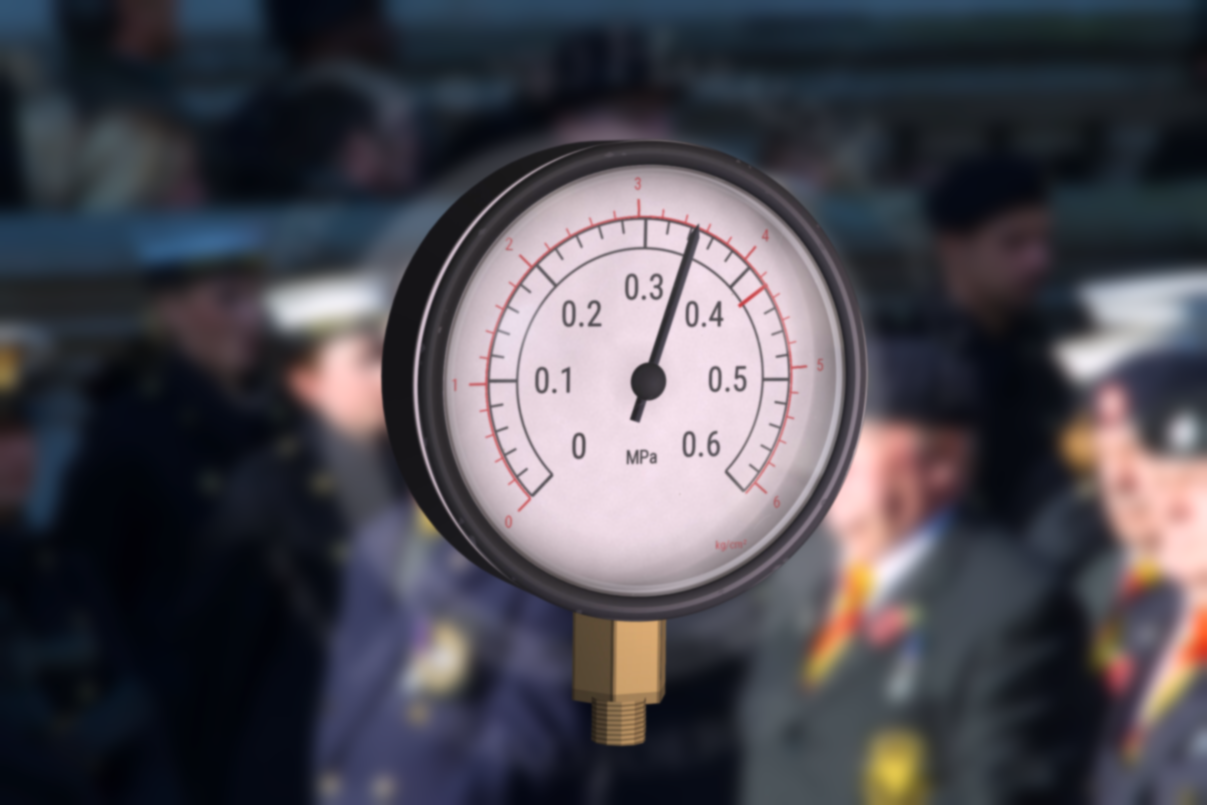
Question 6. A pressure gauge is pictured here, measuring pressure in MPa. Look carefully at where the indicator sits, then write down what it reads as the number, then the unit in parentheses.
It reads 0.34 (MPa)
